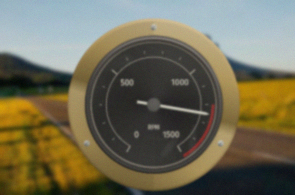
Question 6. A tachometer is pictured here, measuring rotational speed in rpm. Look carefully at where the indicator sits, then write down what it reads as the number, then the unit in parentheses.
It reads 1250 (rpm)
